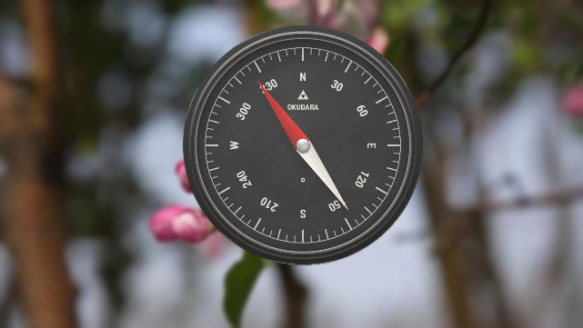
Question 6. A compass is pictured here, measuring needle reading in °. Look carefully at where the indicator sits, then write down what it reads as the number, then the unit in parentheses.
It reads 325 (°)
